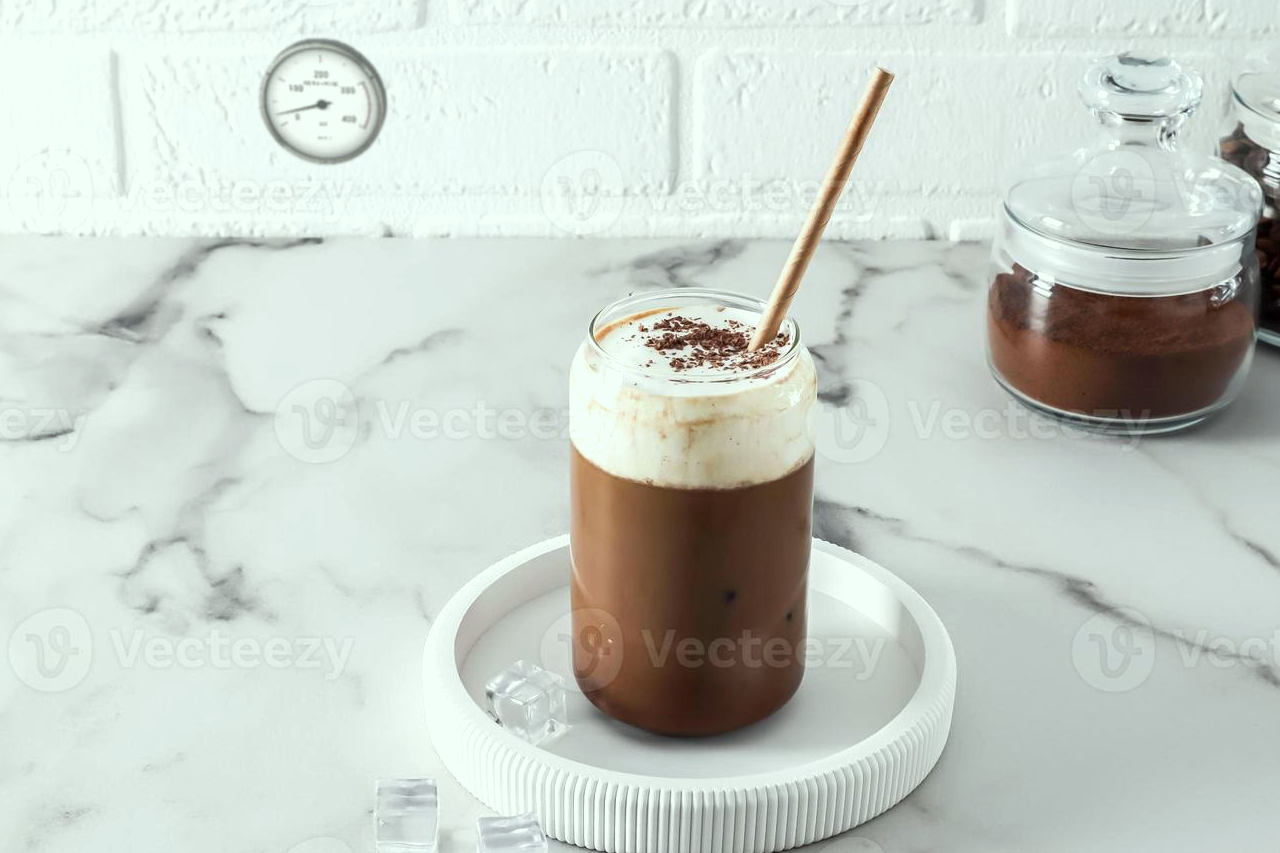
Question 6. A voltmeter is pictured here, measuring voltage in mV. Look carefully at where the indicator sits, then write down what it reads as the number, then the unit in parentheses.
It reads 25 (mV)
